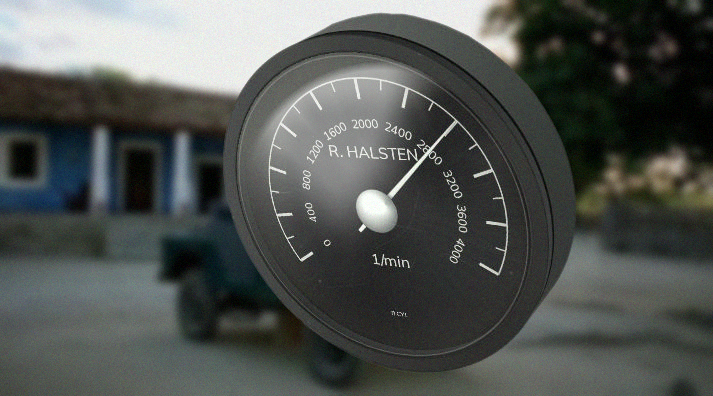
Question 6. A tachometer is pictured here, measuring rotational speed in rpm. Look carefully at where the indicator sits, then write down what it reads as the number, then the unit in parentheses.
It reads 2800 (rpm)
